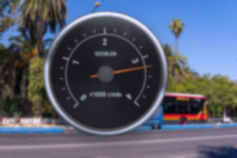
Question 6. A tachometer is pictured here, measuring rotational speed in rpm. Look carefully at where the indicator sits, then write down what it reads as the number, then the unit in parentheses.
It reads 3200 (rpm)
